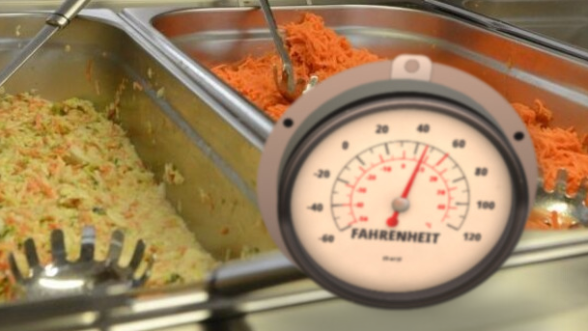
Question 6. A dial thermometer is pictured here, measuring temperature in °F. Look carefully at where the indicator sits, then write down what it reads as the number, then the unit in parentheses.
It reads 45 (°F)
